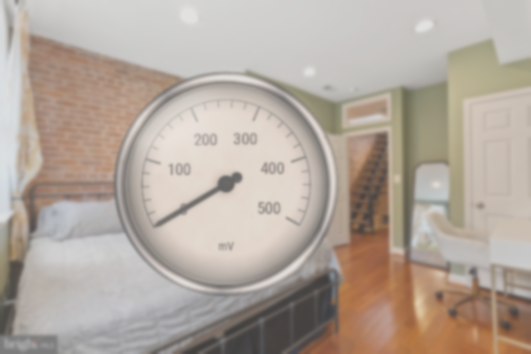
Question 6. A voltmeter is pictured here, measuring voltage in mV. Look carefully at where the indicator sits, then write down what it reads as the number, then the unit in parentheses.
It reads 0 (mV)
